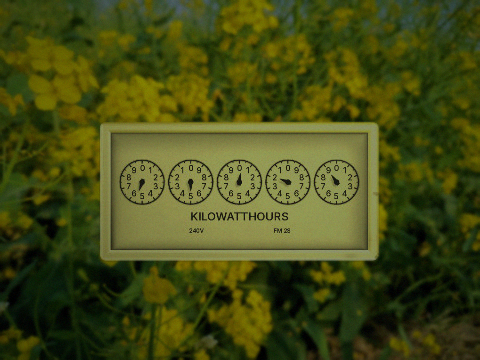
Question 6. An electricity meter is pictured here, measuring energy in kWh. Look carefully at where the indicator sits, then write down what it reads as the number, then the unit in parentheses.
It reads 55019 (kWh)
